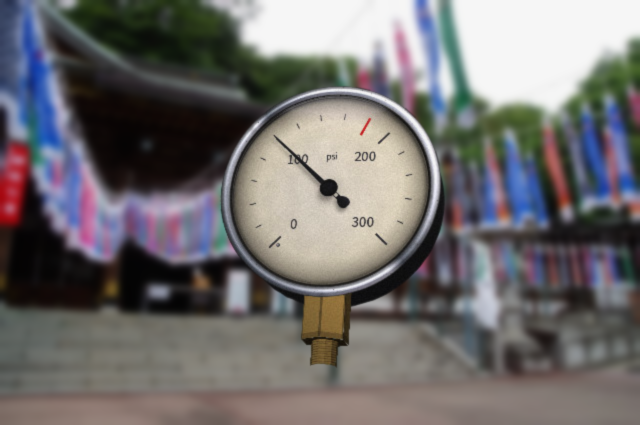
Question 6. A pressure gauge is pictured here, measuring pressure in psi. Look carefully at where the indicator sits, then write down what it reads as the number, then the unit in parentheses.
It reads 100 (psi)
